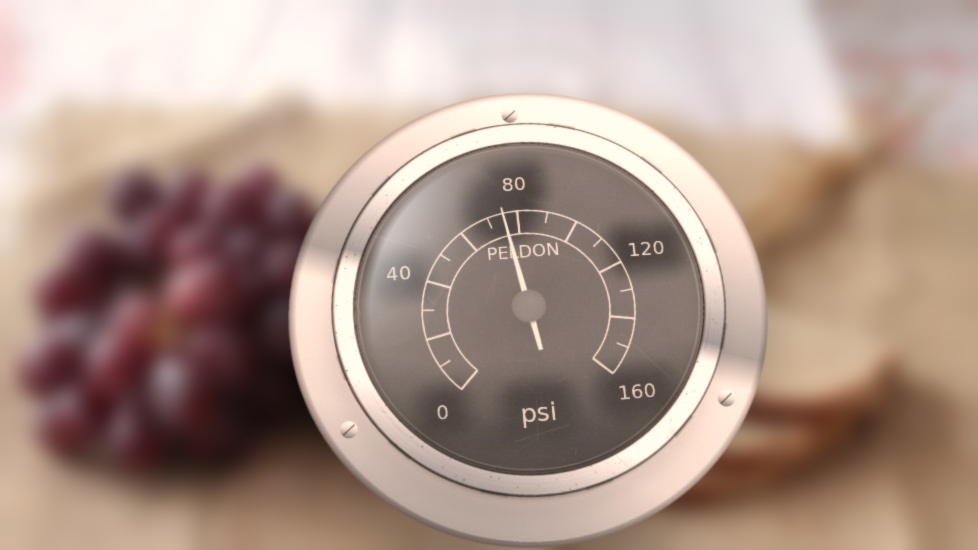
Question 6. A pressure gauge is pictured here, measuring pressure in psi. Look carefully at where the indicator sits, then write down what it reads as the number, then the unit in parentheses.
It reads 75 (psi)
